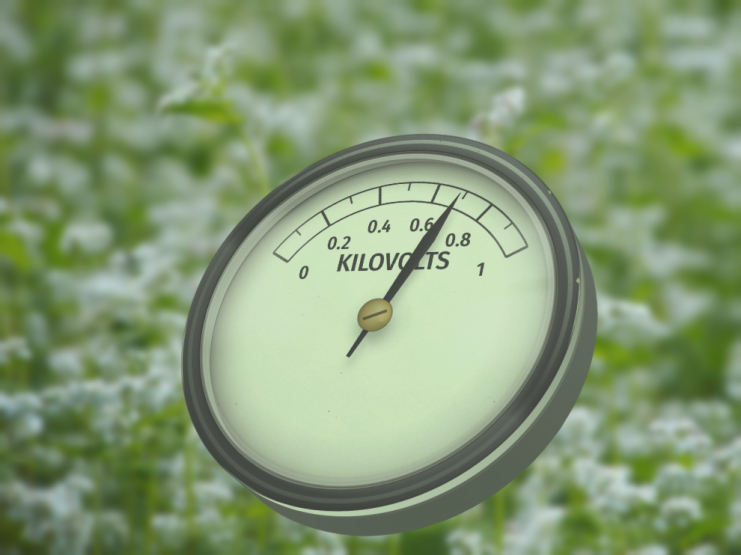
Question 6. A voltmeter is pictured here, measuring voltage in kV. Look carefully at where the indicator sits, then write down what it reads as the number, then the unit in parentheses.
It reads 0.7 (kV)
